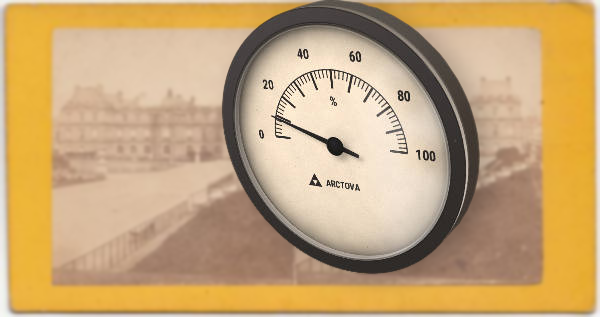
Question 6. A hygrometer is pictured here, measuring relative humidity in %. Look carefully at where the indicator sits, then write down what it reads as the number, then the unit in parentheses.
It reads 10 (%)
